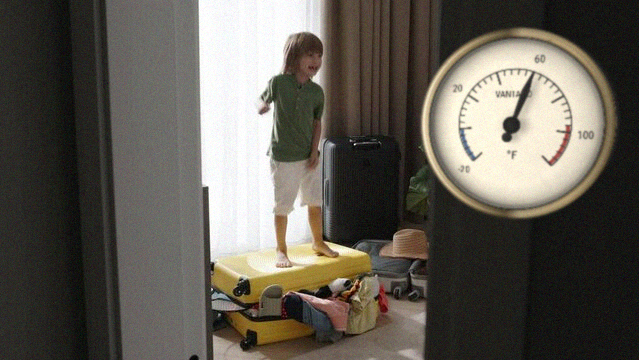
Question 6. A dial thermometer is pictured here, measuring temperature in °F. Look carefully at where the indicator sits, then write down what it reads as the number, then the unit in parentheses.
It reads 60 (°F)
